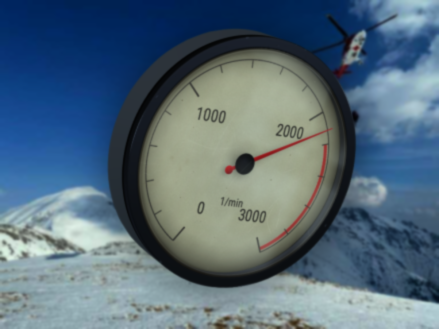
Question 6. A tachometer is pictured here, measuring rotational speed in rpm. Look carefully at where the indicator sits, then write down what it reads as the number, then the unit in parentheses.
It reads 2100 (rpm)
